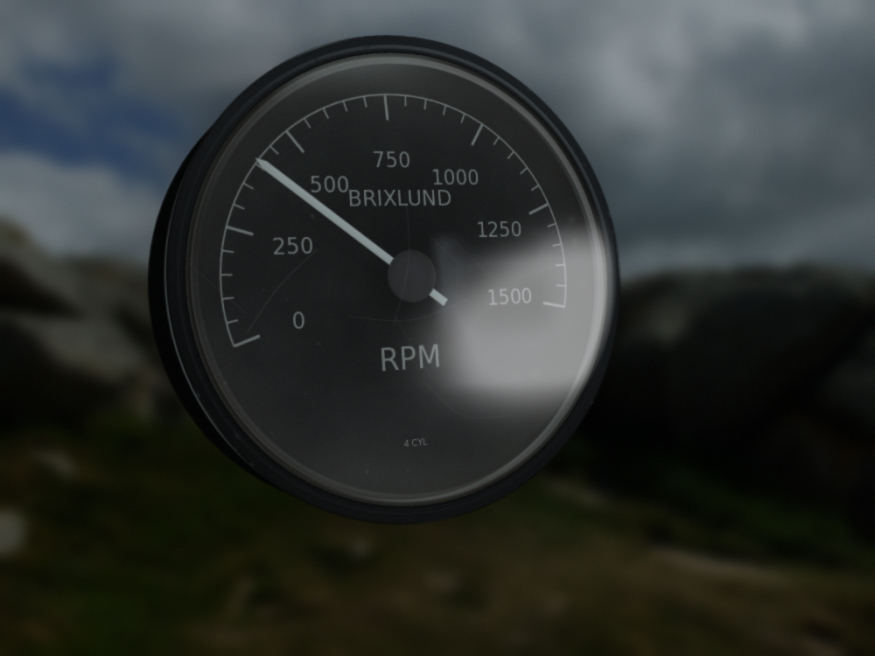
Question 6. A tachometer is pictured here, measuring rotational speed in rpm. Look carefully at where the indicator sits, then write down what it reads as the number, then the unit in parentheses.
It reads 400 (rpm)
